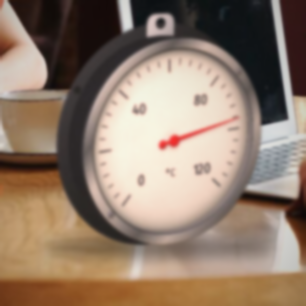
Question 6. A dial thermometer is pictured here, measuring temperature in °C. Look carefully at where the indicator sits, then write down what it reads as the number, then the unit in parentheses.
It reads 96 (°C)
